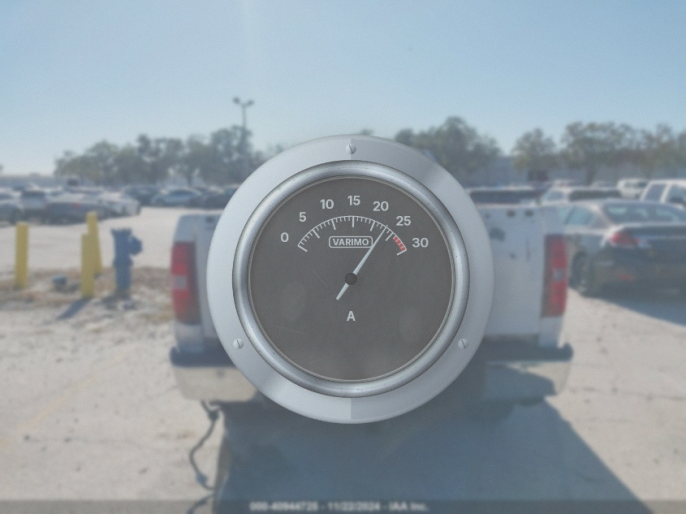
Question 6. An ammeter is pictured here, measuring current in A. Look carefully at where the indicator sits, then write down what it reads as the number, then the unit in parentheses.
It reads 23 (A)
